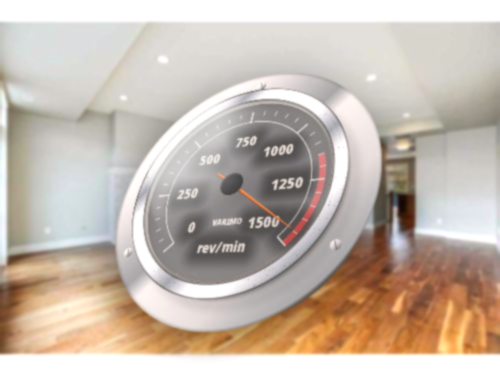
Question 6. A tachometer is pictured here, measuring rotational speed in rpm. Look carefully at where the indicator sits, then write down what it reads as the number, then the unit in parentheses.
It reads 1450 (rpm)
